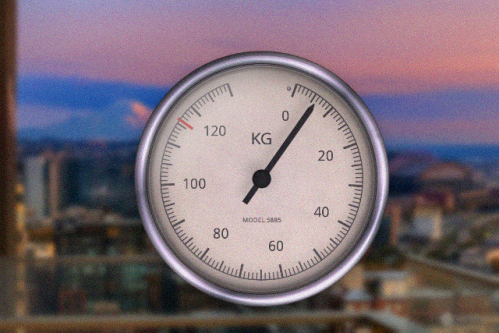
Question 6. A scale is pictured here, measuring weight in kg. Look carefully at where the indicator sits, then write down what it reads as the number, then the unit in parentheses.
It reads 6 (kg)
